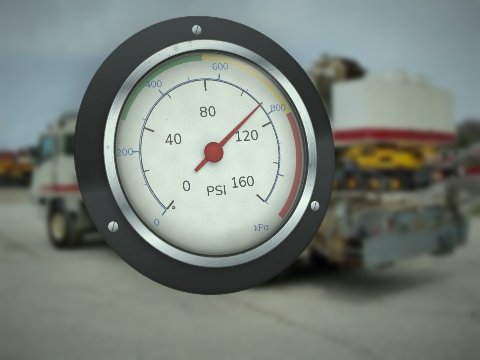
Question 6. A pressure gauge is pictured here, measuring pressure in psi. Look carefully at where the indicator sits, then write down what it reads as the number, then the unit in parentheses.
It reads 110 (psi)
